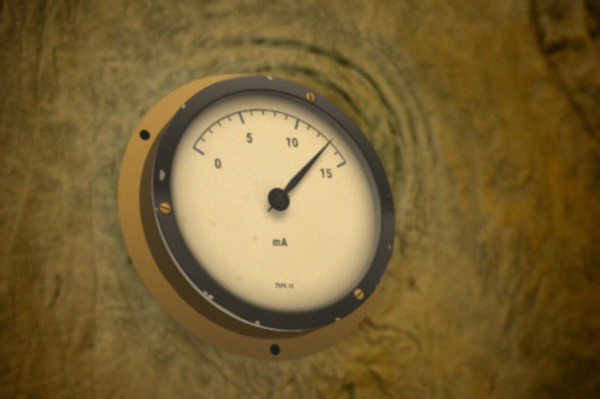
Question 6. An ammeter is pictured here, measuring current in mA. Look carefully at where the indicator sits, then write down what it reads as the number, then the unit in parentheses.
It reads 13 (mA)
